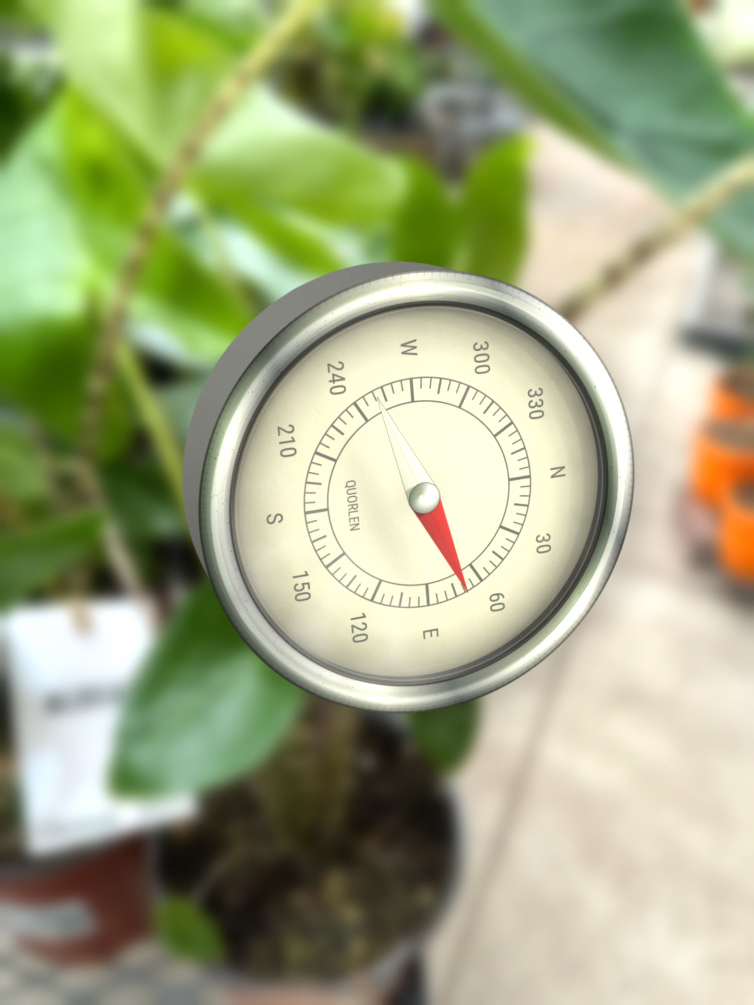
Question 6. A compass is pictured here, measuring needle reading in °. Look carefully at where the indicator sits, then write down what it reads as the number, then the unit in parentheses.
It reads 70 (°)
